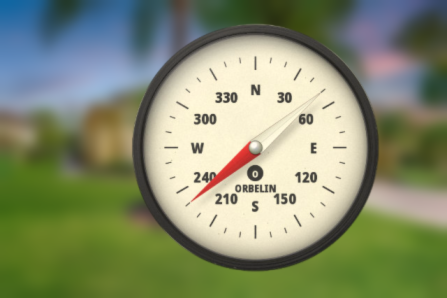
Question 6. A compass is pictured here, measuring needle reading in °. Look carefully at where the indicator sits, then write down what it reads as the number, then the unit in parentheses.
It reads 230 (°)
